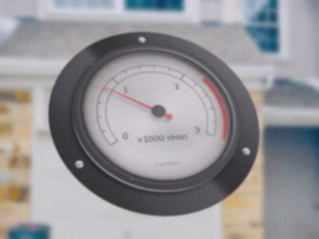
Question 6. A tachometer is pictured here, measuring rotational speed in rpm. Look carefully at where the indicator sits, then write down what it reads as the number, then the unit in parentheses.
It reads 800 (rpm)
